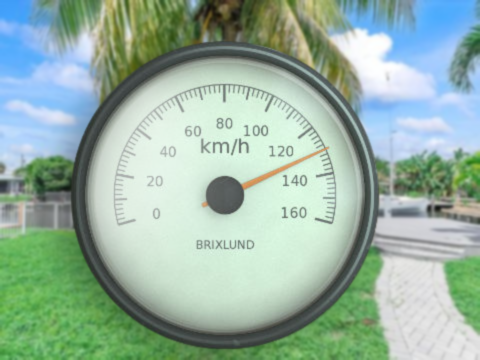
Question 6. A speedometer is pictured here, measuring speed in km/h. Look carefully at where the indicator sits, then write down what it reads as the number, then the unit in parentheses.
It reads 130 (km/h)
